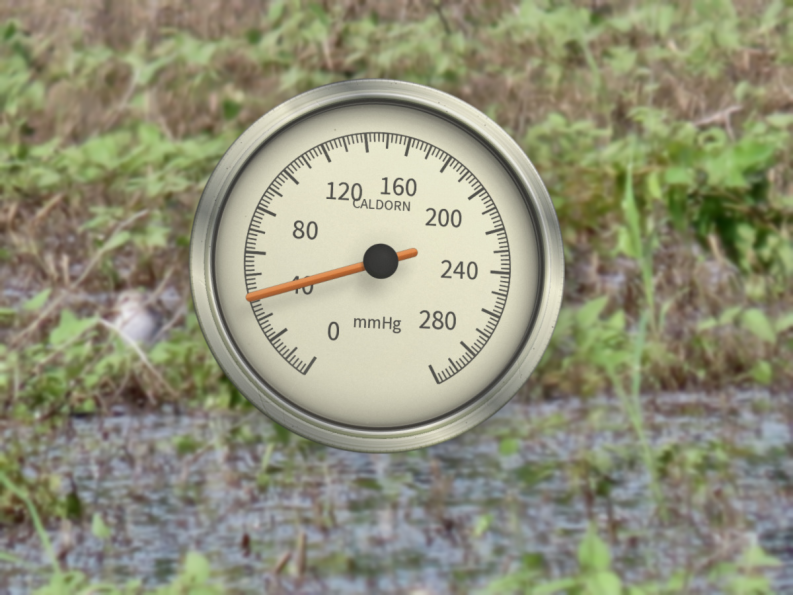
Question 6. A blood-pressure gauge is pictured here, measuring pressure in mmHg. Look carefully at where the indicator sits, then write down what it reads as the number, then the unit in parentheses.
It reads 40 (mmHg)
